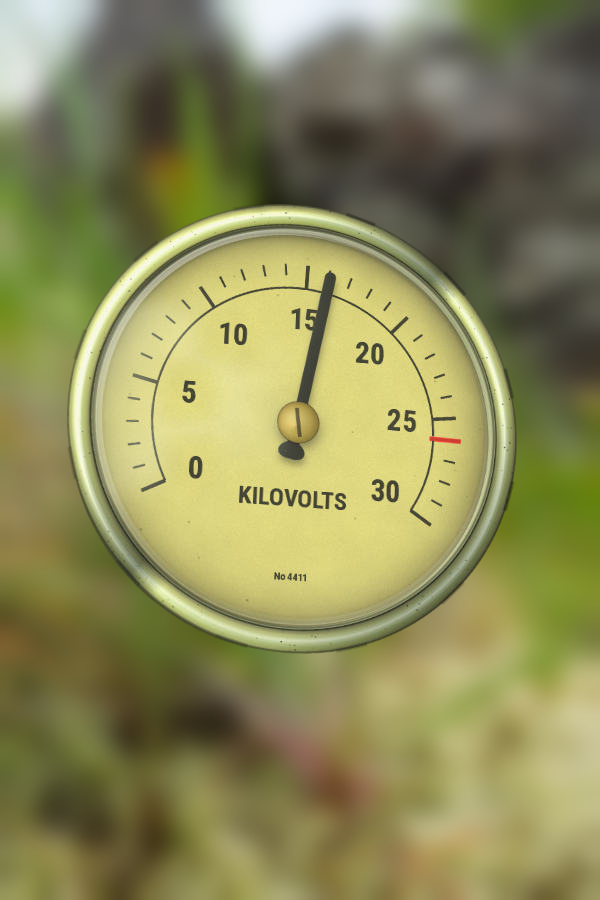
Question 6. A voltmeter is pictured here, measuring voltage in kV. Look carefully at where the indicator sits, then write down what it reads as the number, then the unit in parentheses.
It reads 16 (kV)
